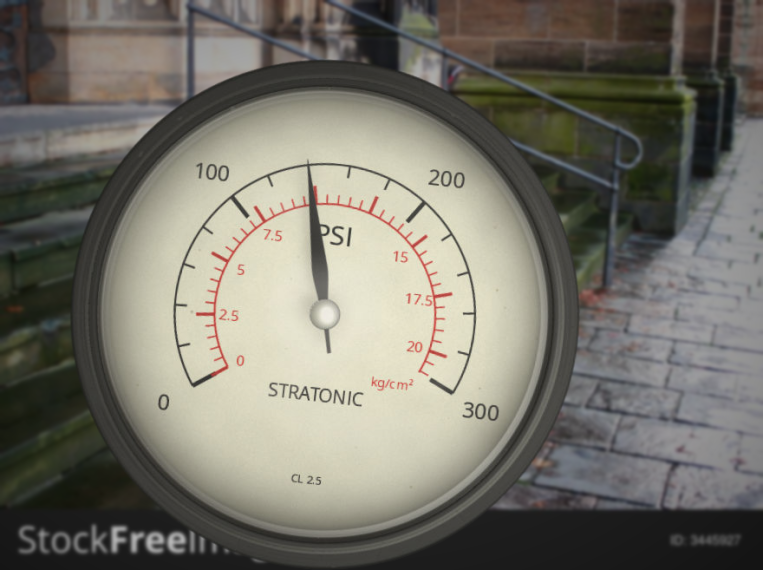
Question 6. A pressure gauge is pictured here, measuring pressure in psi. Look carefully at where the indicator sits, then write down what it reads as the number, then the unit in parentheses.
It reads 140 (psi)
